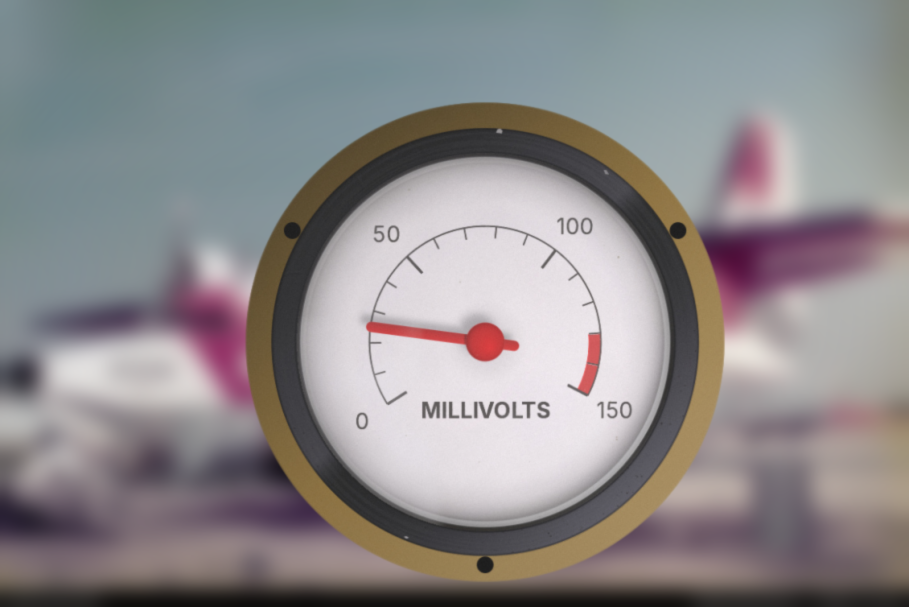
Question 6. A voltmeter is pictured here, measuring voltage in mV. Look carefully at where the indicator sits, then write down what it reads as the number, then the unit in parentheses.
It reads 25 (mV)
